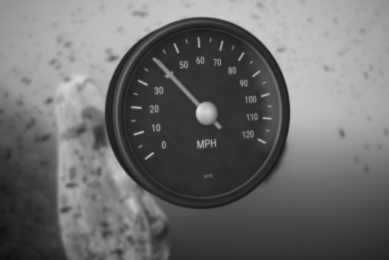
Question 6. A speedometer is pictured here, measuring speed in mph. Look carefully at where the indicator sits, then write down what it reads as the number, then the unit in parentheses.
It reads 40 (mph)
